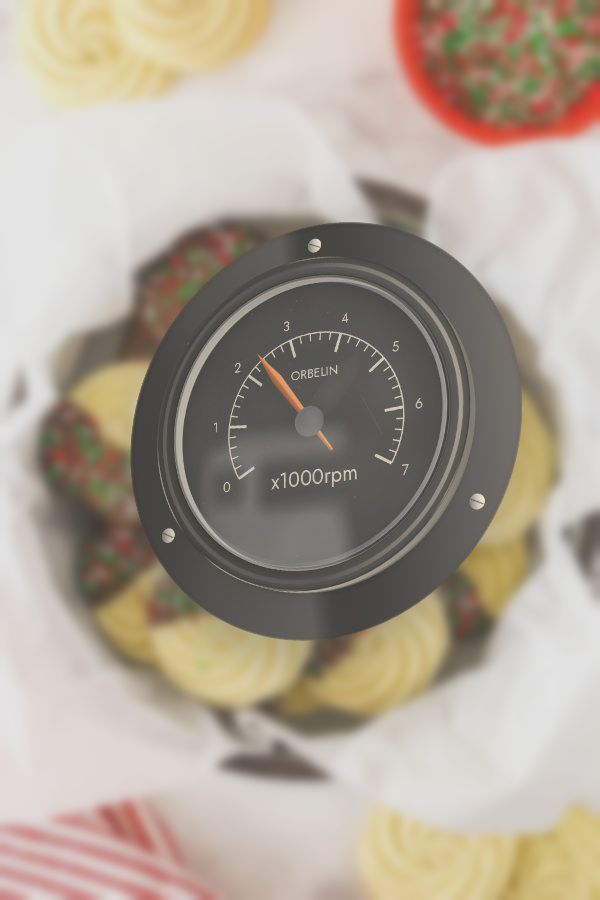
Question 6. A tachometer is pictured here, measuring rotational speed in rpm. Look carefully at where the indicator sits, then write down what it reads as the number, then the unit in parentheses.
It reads 2400 (rpm)
